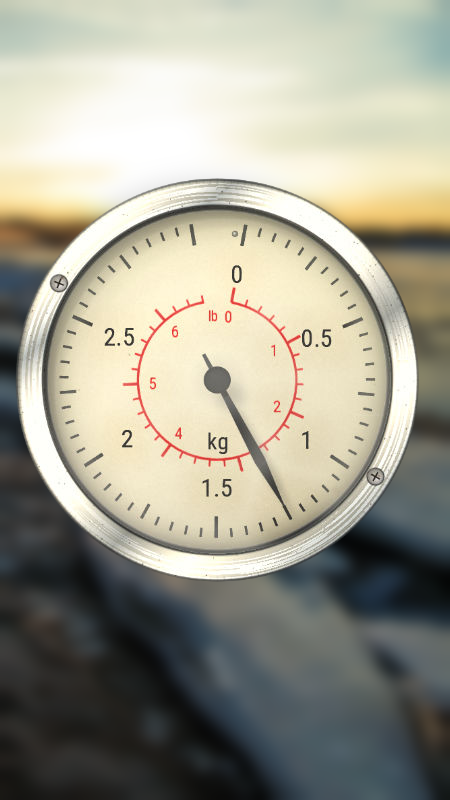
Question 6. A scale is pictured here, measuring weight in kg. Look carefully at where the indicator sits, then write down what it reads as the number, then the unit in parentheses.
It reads 1.25 (kg)
